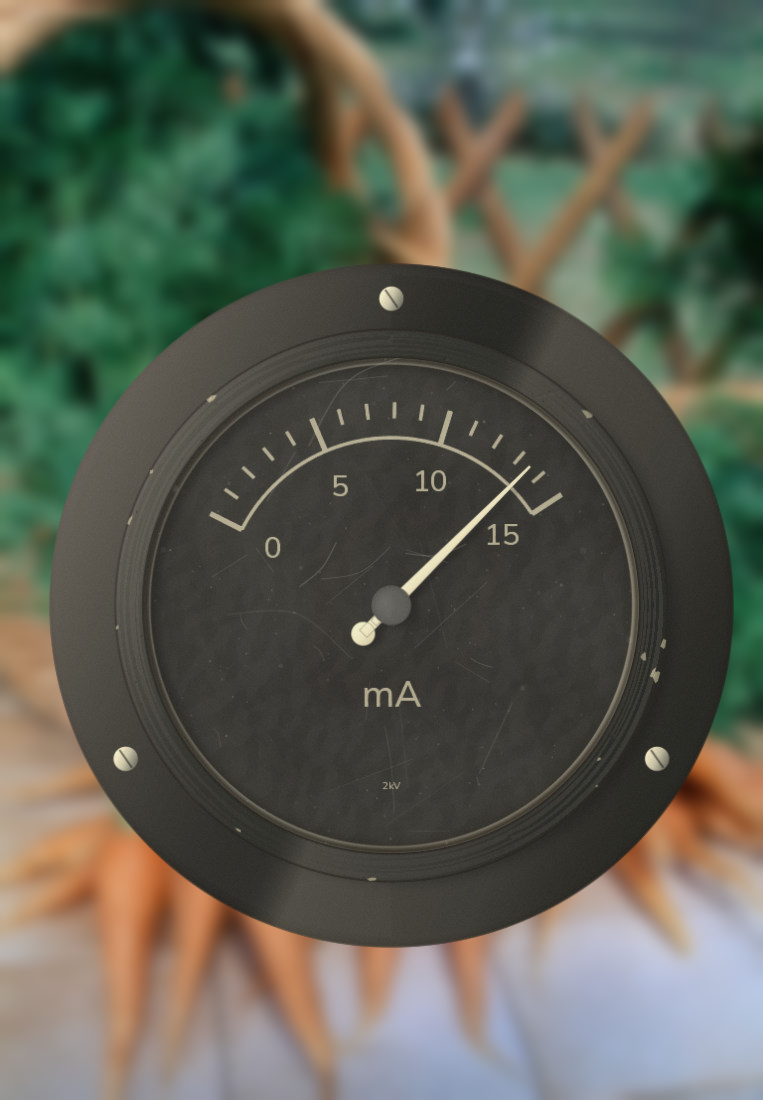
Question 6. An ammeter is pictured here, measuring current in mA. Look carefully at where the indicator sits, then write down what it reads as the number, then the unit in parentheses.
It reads 13.5 (mA)
